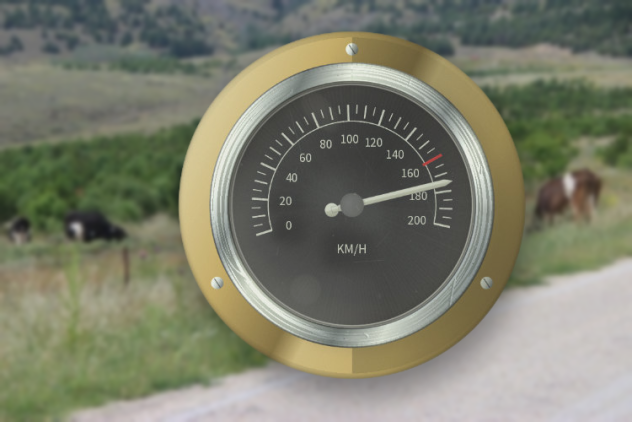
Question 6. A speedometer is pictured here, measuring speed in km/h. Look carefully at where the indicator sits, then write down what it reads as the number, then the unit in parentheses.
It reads 175 (km/h)
